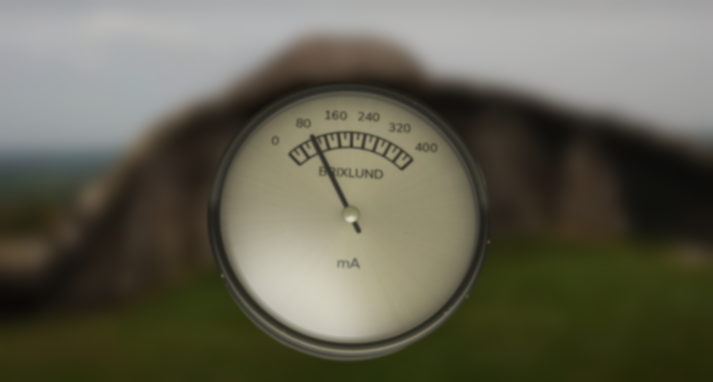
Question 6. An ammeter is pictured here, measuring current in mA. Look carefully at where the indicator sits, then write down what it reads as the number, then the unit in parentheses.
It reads 80 (mA)
